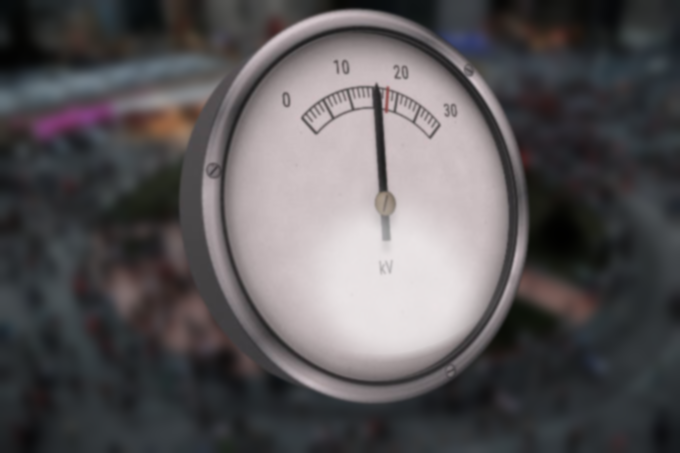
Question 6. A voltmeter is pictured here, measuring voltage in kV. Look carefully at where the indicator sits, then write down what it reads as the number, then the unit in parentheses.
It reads 15 (kV)
